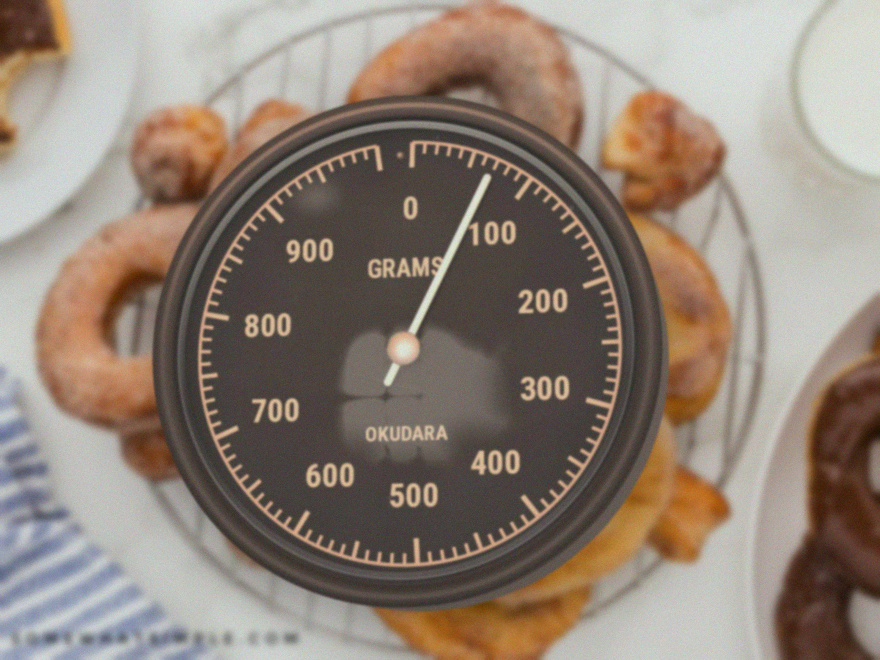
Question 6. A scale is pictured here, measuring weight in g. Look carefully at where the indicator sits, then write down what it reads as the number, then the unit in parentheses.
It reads 70 (g)
